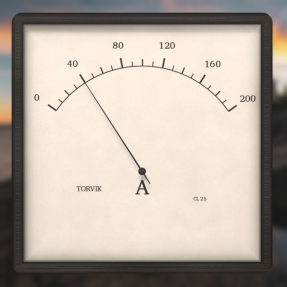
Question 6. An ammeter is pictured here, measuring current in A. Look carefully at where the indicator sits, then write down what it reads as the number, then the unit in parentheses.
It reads 40 (A)
